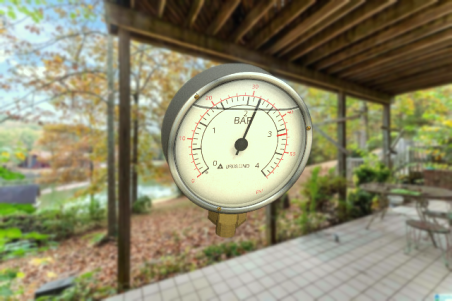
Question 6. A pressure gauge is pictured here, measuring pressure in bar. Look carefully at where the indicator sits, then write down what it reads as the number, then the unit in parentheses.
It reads 2.2 (bar)
